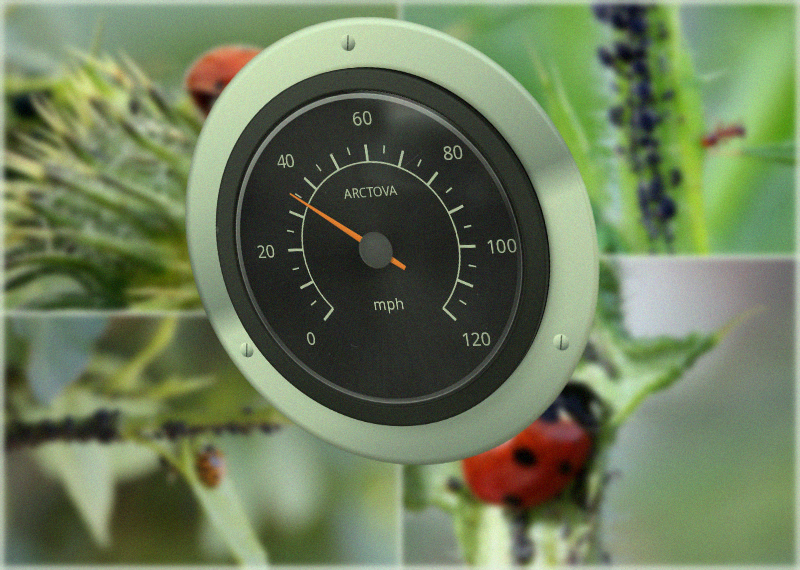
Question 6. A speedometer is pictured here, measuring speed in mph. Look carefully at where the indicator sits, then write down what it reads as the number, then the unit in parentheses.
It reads 35 (mph)
